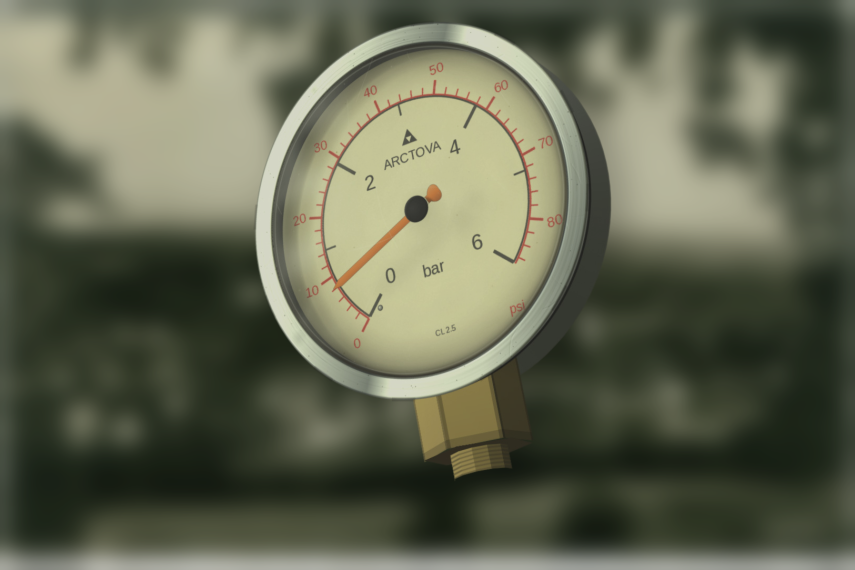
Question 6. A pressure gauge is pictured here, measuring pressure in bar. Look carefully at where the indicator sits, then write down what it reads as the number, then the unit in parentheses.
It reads 0.5 (bar)
